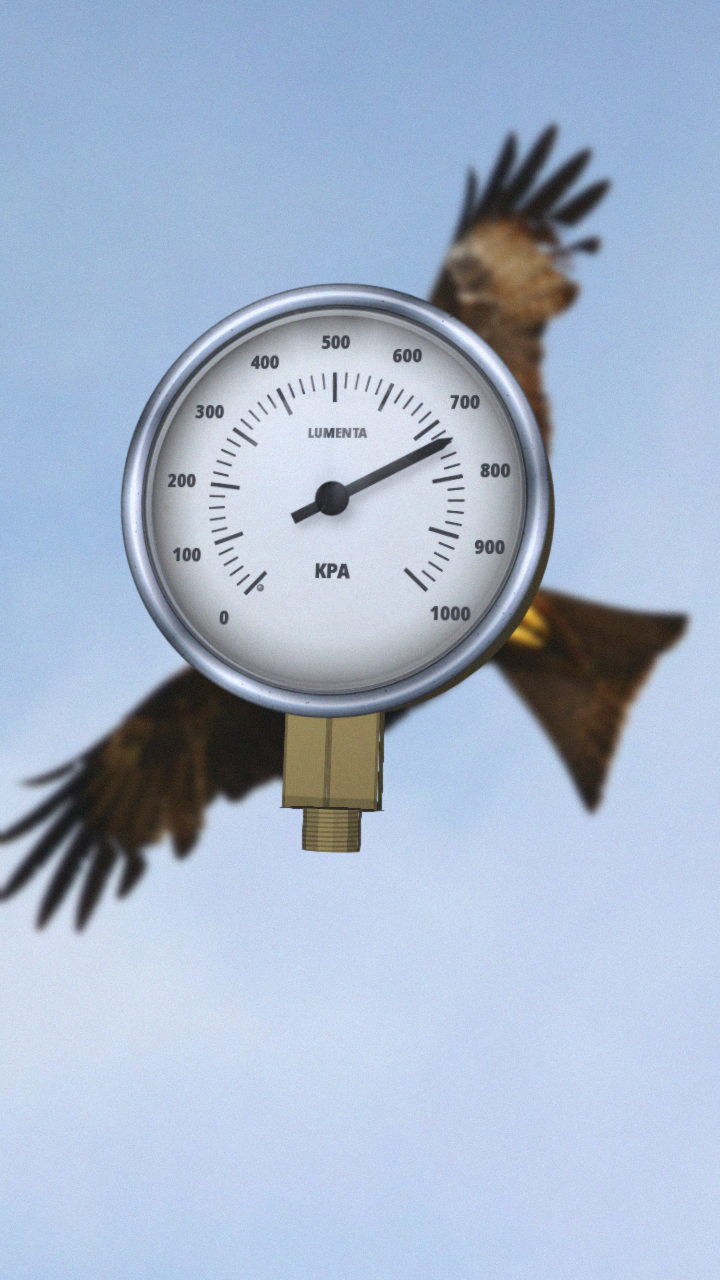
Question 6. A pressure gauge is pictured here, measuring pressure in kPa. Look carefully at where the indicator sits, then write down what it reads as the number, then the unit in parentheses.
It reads 740 (kPa)
